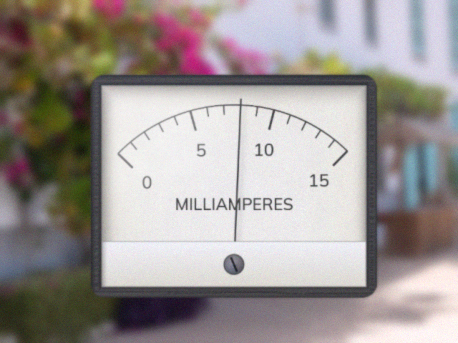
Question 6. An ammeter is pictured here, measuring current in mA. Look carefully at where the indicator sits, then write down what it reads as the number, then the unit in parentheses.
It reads 8 (mA)
